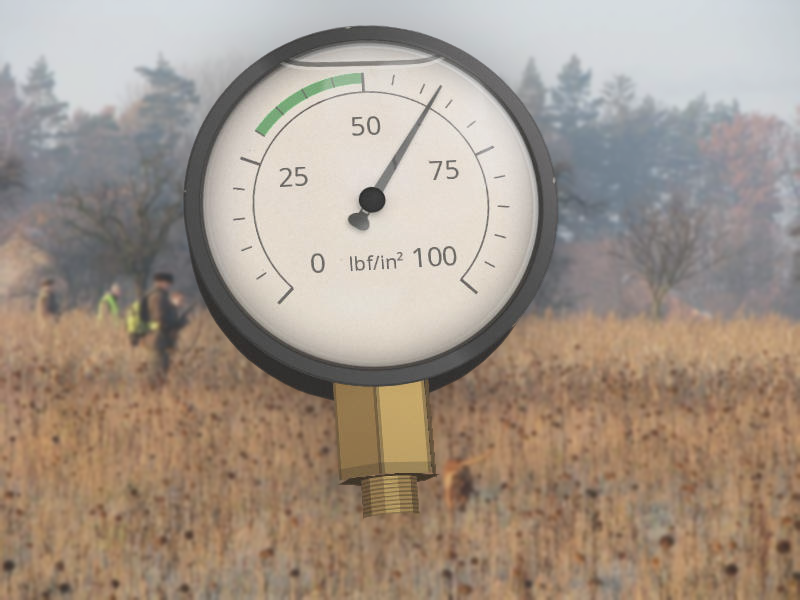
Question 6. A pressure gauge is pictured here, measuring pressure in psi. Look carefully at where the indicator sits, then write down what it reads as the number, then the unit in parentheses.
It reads 62.5 (psi)
